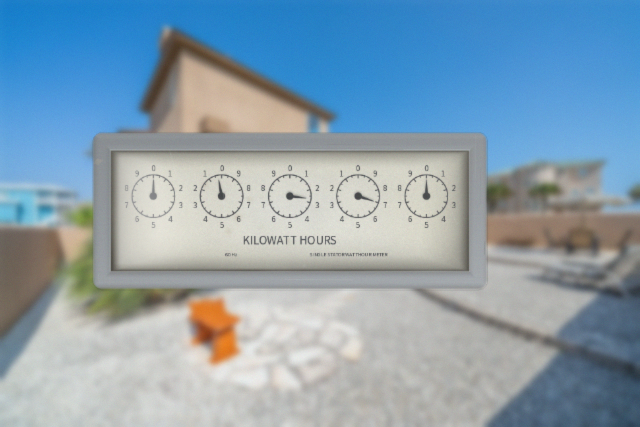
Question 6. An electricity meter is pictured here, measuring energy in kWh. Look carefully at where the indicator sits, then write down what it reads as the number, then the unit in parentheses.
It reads 270 (kWh)
